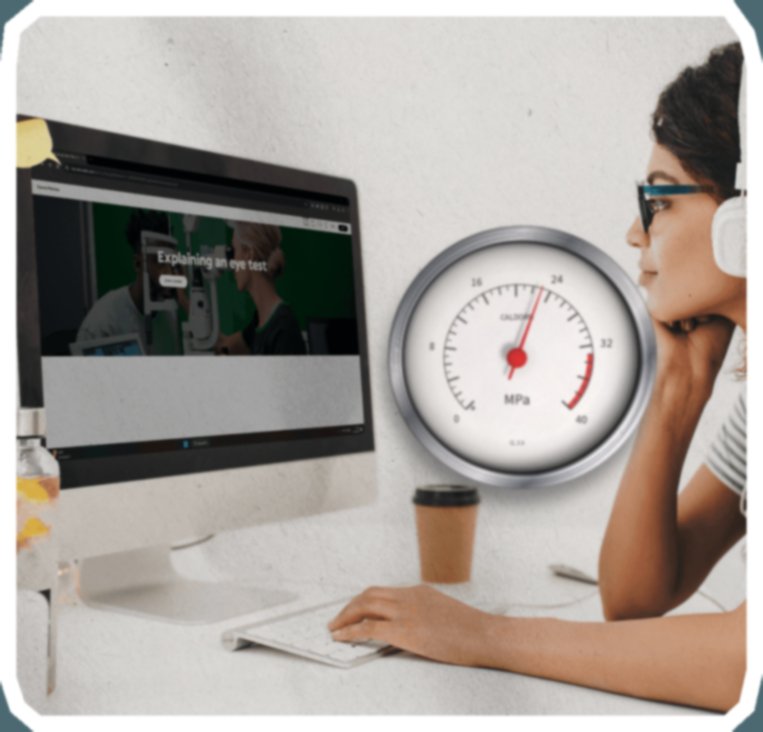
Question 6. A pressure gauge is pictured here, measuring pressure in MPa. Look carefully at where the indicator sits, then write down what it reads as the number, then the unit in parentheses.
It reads 23 (MPa)
